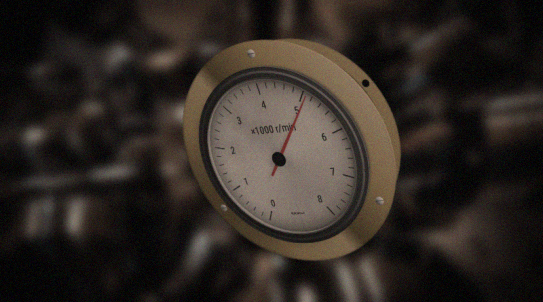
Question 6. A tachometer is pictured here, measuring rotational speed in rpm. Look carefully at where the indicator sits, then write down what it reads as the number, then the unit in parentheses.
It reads 5100 (rpm)
